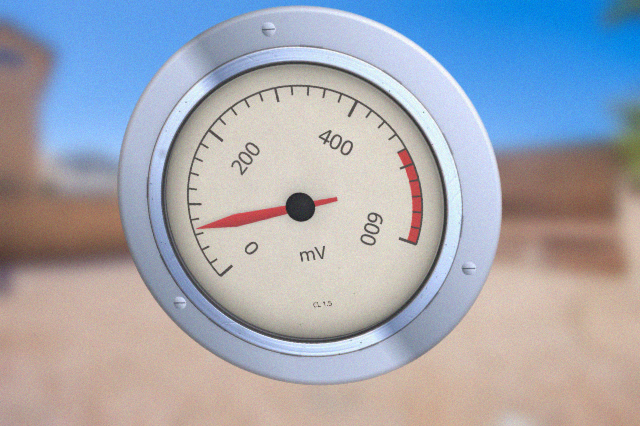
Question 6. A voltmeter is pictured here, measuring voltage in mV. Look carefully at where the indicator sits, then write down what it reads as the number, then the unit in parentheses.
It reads 70 (mV)
